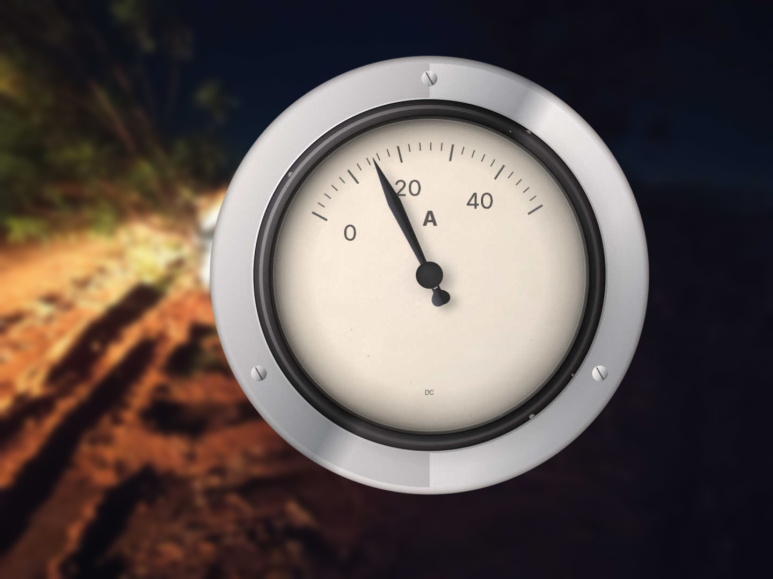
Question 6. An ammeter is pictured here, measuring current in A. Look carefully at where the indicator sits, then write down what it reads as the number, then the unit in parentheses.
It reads 15 (A)
